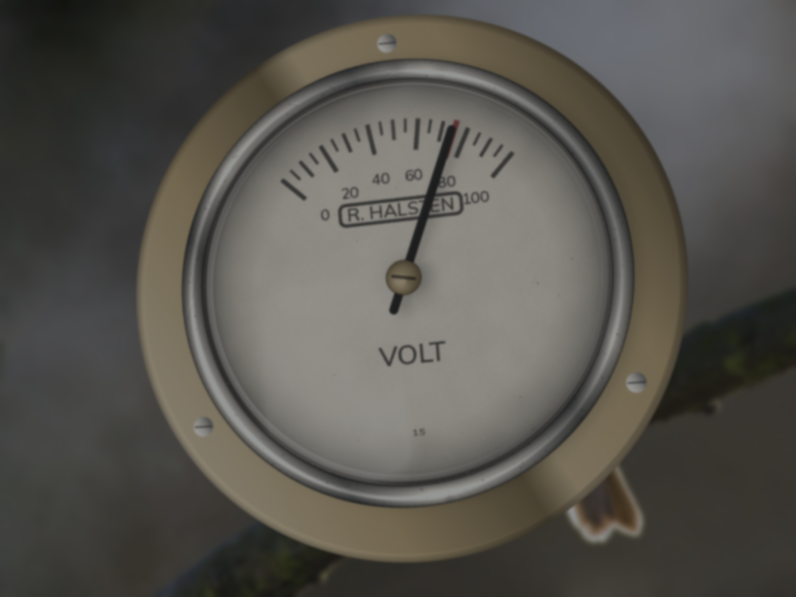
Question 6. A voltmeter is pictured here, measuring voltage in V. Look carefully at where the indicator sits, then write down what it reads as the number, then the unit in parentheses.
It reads 75 (V)
